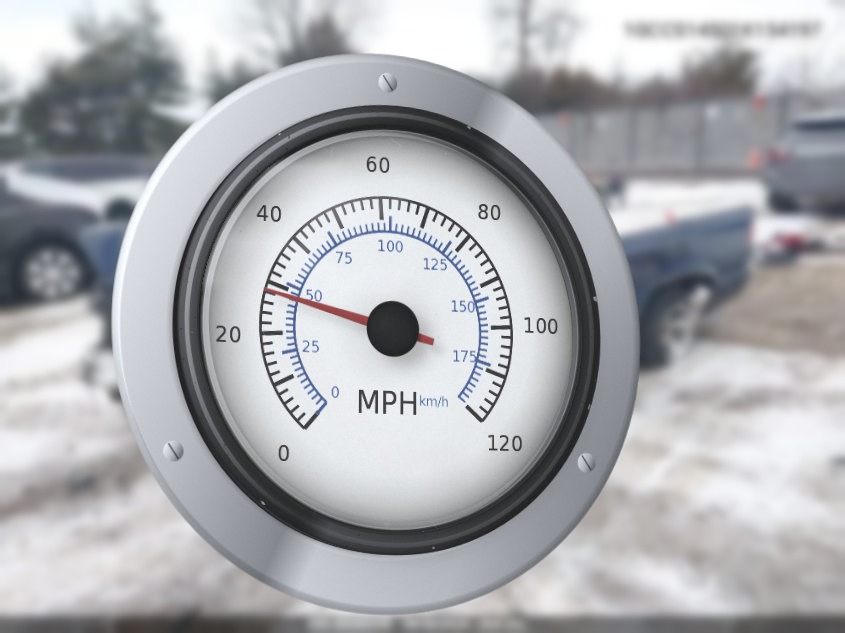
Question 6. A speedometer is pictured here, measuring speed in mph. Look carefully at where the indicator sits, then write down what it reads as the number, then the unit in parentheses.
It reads 28 (mph)
